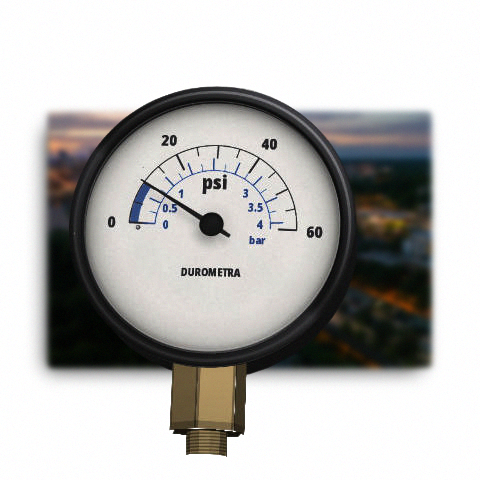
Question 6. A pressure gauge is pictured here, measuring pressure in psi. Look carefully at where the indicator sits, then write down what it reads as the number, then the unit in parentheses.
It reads 10 (psi)
